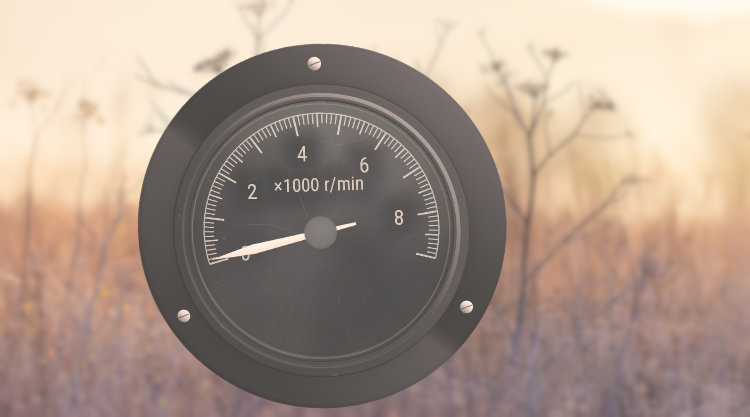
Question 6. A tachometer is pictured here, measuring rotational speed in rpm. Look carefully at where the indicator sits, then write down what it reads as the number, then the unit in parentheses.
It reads 100 (rpm)
